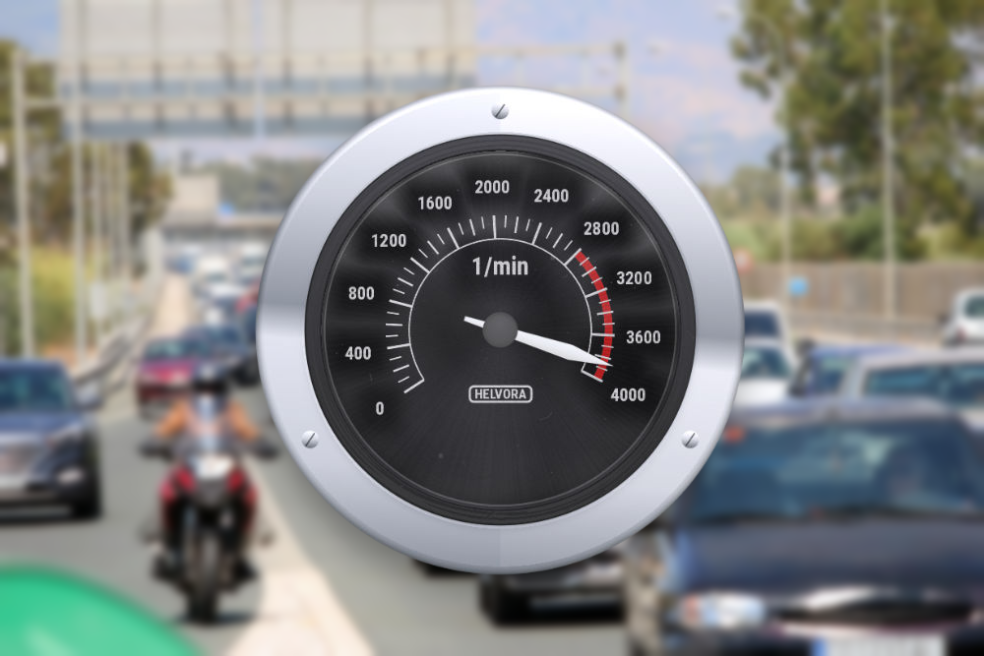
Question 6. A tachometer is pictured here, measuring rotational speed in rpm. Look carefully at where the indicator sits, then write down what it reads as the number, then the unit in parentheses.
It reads 3850 (rpm)
